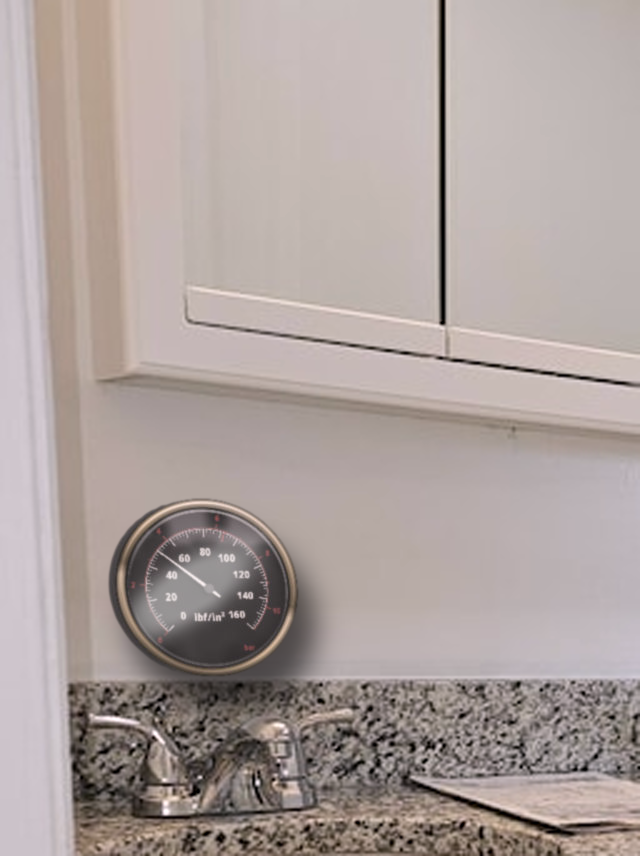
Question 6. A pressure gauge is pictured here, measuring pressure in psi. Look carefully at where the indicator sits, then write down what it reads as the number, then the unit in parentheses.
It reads 50 (psi)
